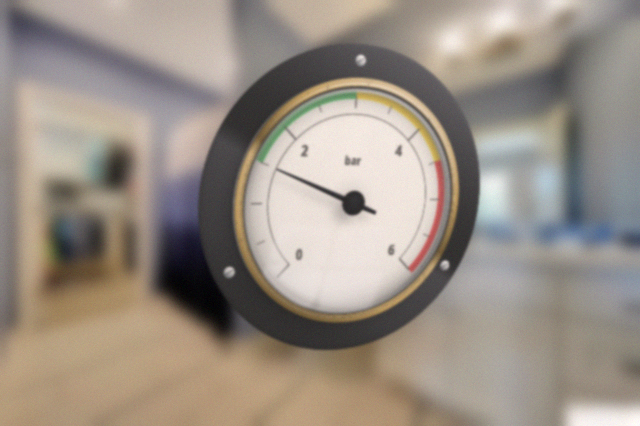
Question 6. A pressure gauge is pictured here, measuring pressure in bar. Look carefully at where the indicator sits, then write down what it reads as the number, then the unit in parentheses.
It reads 1.5 (bar)
